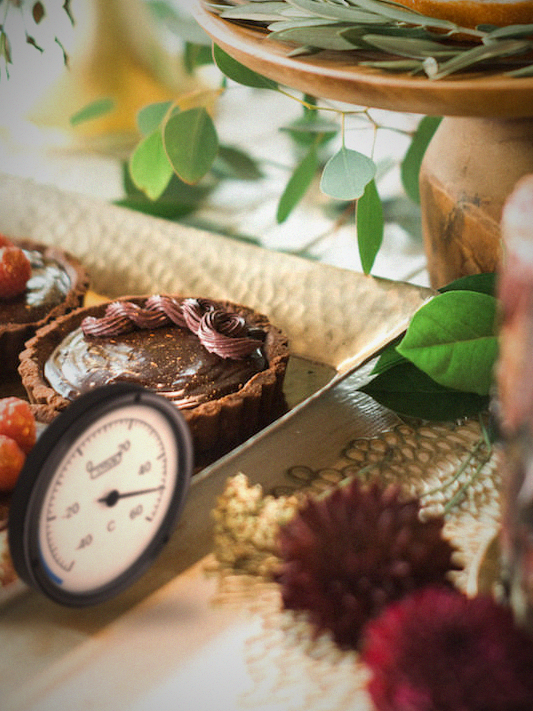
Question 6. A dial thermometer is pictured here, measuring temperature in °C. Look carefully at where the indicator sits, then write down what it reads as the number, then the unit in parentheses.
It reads 50 (°C)
